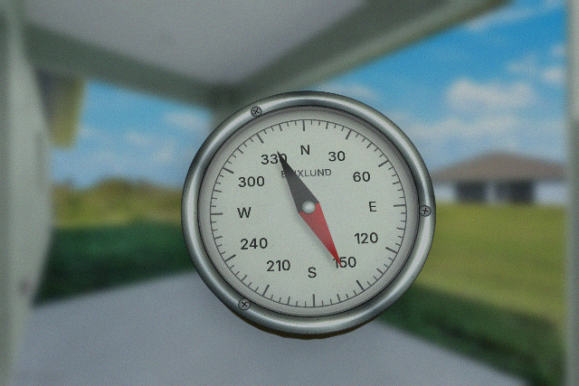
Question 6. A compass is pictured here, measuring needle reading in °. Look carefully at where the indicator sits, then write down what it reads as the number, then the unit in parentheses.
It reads 155 (°)
